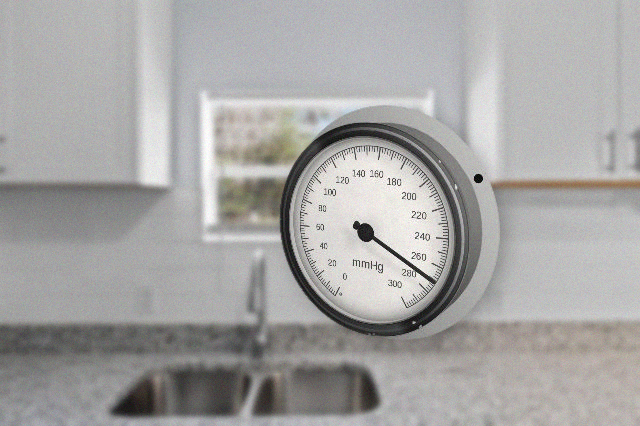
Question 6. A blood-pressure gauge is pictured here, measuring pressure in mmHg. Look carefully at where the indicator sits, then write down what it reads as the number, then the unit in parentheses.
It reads 270 (mmHg)
